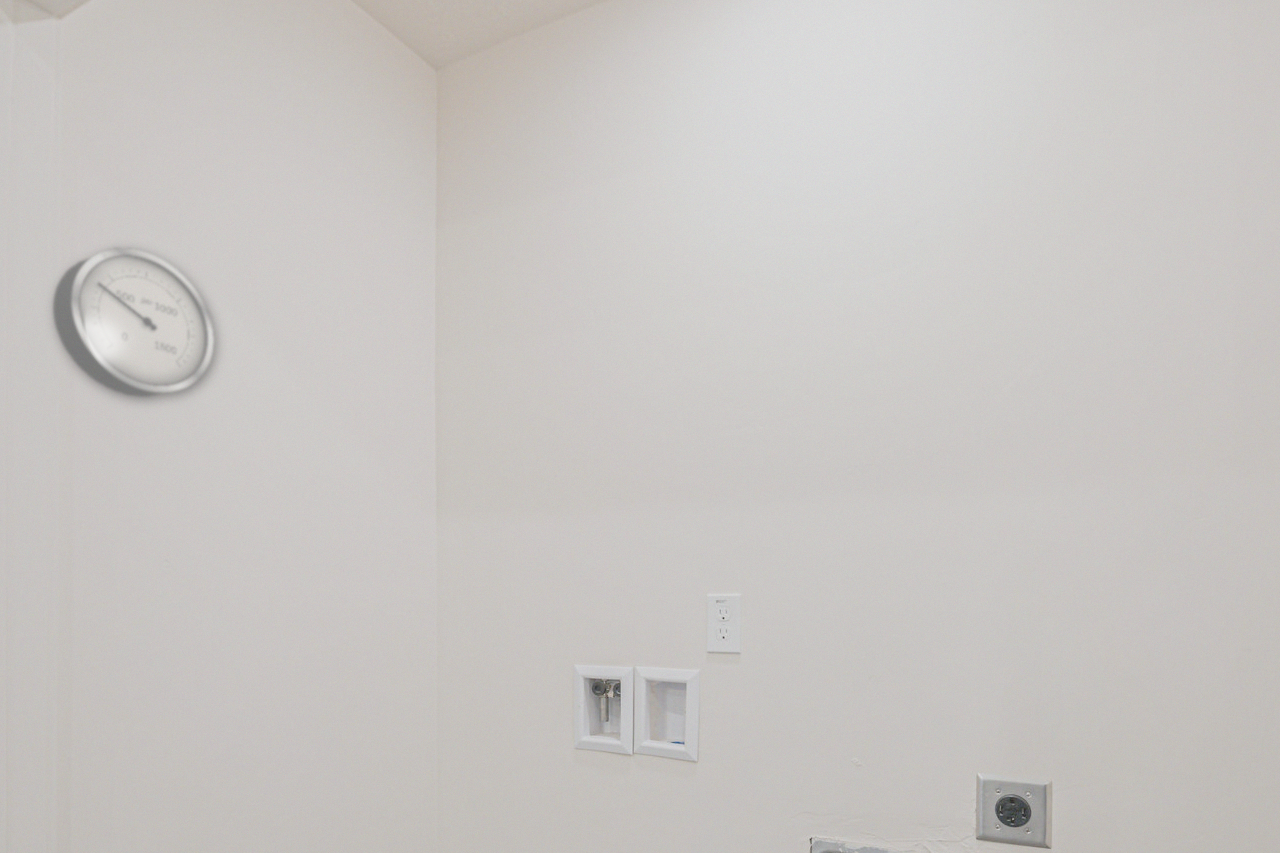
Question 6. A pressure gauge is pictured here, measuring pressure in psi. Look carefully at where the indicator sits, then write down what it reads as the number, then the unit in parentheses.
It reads 400 (psi)
